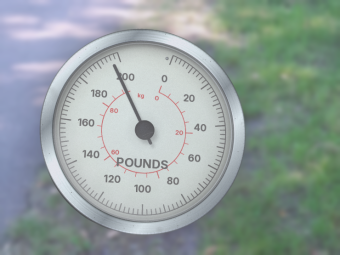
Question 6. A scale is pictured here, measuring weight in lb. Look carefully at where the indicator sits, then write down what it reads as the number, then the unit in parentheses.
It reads 196 (lb)
